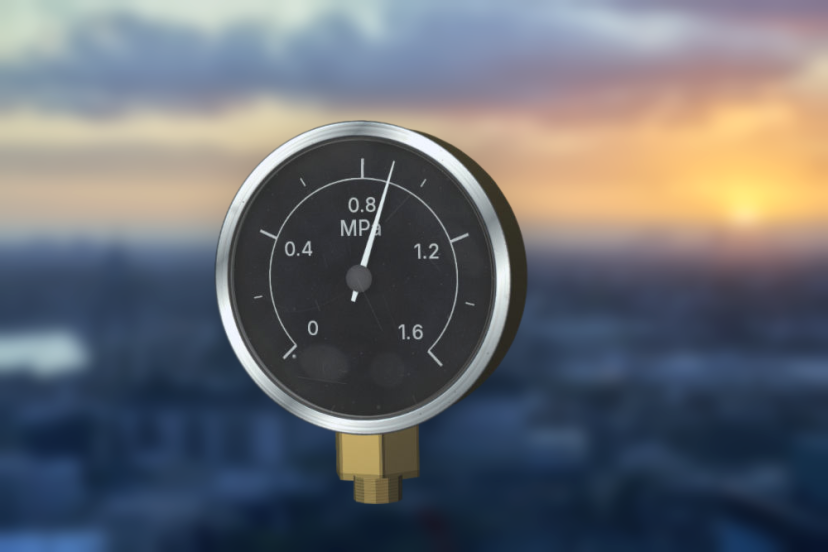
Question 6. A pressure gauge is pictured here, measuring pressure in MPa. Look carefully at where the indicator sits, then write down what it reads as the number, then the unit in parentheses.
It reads 0.9 (MPa)
